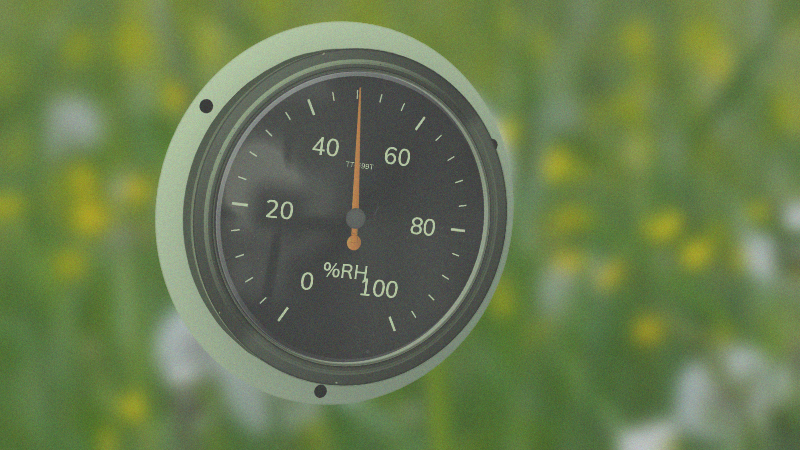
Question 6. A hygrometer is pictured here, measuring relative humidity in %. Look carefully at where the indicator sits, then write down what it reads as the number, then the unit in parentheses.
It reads 48 (%)
